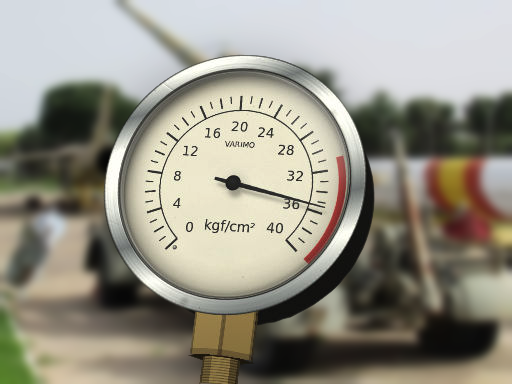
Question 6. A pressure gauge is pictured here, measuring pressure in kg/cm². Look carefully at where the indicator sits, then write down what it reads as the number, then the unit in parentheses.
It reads 35.5 (kg/cm²)
